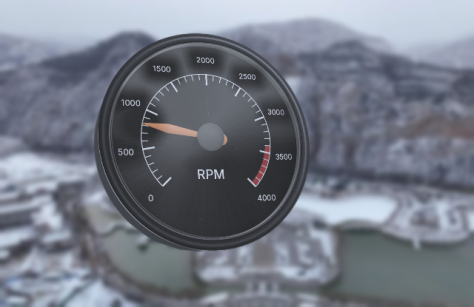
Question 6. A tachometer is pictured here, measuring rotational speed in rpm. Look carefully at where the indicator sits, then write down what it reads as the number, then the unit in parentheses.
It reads 800 (rpm)
